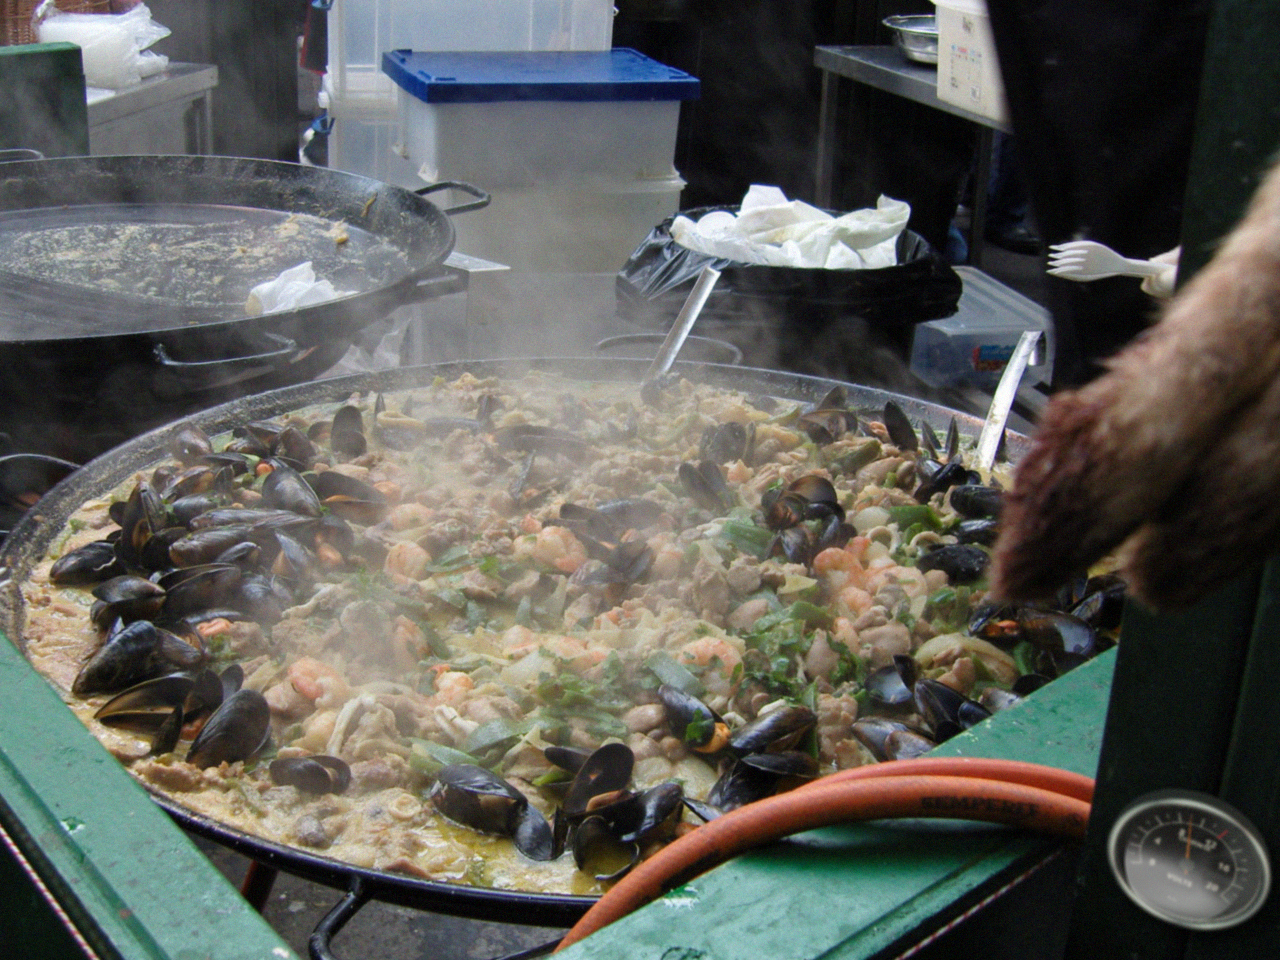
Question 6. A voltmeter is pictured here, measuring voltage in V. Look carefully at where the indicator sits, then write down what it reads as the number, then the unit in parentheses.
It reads 9 (V)
